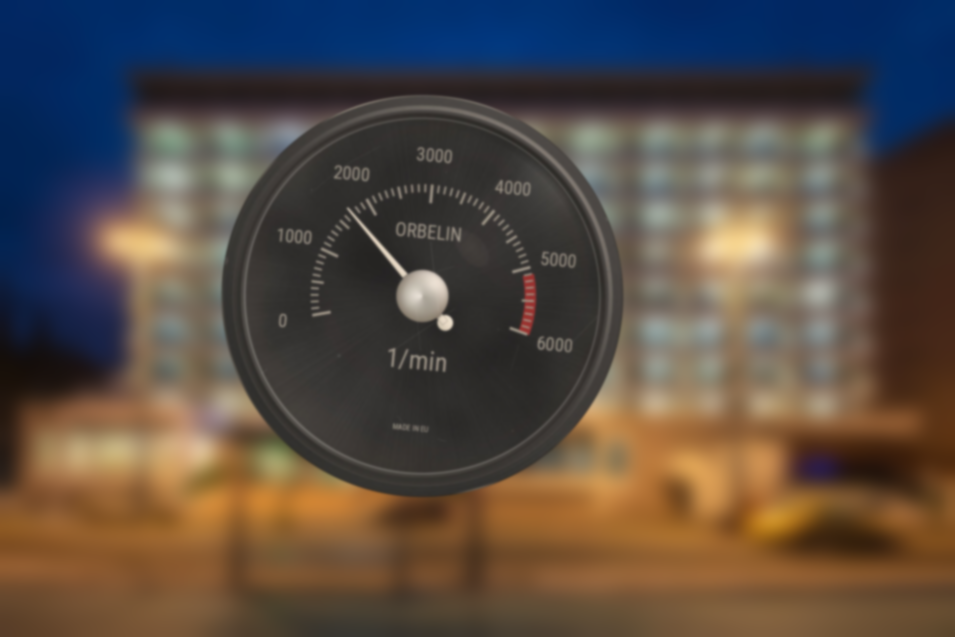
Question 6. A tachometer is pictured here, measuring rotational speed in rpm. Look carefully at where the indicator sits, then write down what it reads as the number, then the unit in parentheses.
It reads 1700 (rpm)
